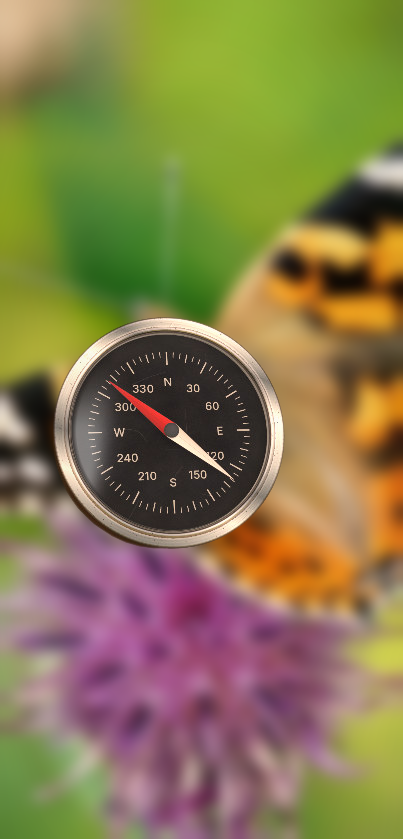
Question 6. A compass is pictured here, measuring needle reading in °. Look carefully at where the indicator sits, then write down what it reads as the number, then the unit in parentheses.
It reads 310 (°)
